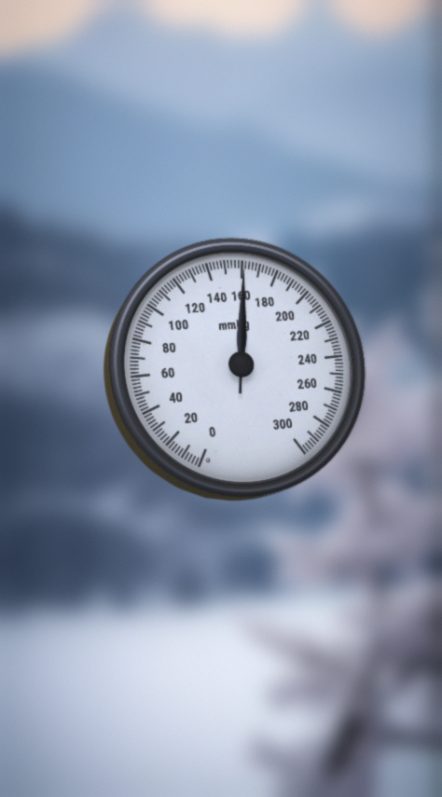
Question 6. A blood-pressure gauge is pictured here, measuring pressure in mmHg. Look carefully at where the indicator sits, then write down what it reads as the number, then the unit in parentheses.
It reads 160 (mmHg)
